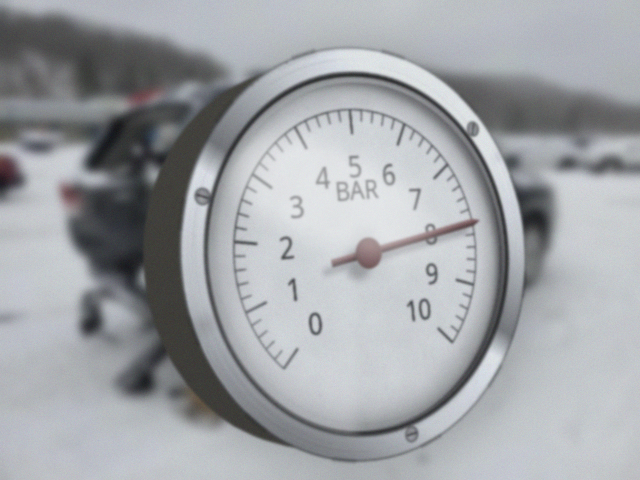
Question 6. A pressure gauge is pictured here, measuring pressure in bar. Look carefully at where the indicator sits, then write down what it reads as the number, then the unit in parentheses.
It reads 8 (bar)
